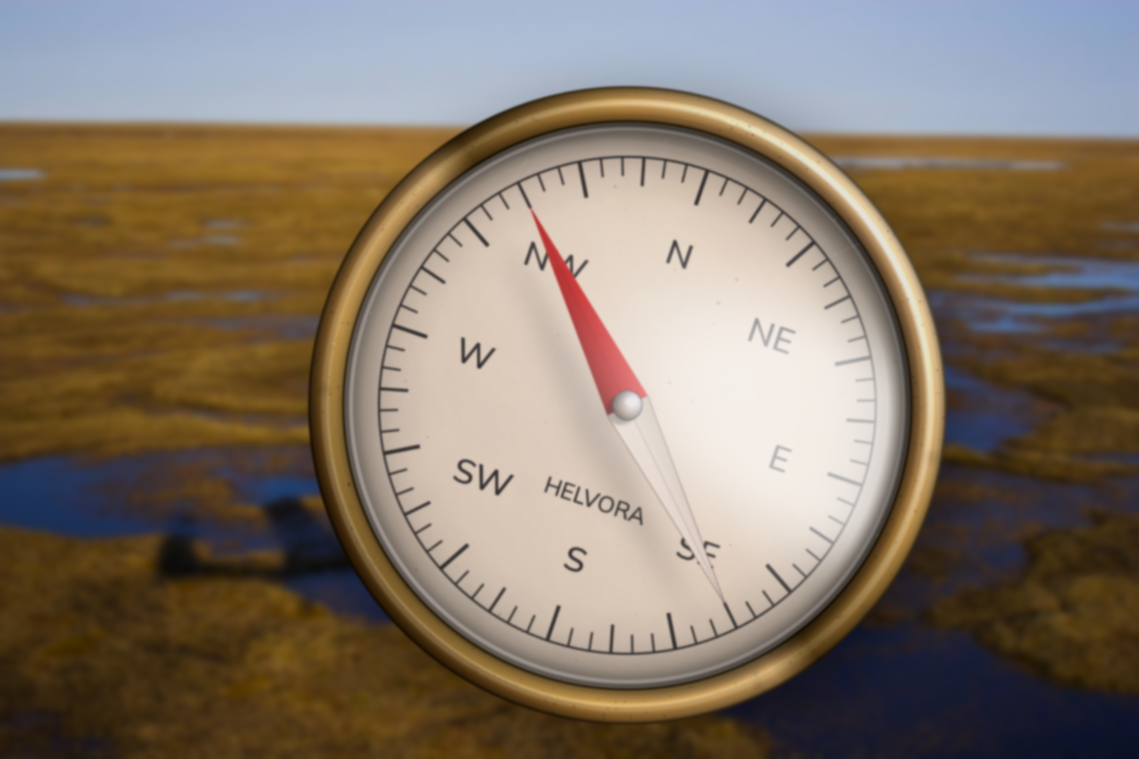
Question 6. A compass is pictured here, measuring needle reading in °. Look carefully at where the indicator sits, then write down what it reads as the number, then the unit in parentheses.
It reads 315 (°)
